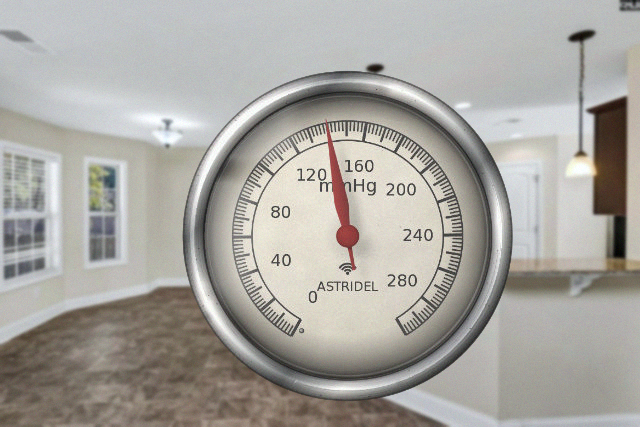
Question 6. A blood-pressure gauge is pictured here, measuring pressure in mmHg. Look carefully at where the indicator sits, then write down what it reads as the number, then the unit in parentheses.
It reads 140 (mmHg)
